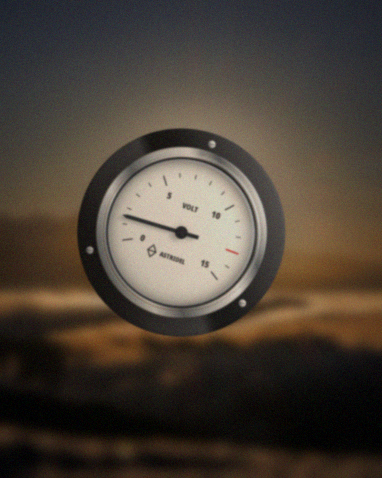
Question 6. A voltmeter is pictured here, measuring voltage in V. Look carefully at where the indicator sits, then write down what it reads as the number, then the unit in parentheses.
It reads 1.5 (V)
